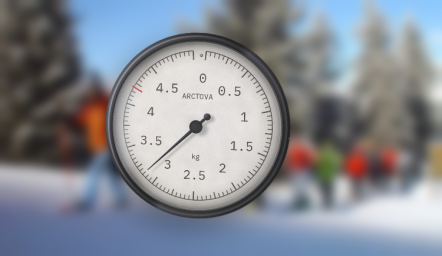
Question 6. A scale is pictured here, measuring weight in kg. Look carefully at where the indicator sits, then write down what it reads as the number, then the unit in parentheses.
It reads 3.15 (kg)
